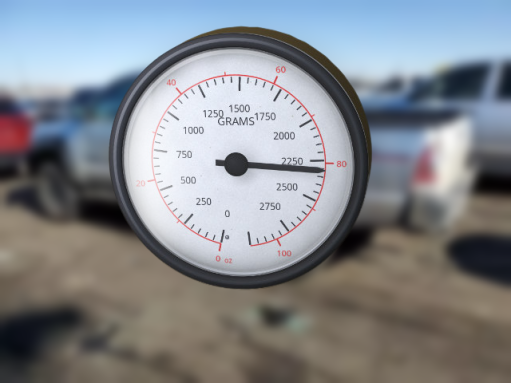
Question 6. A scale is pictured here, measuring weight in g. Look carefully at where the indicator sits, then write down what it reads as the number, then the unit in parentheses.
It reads 2300 (g)
